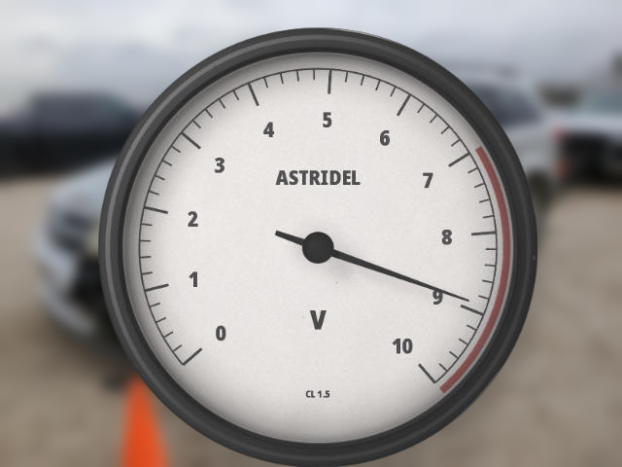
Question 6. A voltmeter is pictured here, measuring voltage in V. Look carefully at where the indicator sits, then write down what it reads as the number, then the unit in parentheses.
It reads 8.9 (V)
